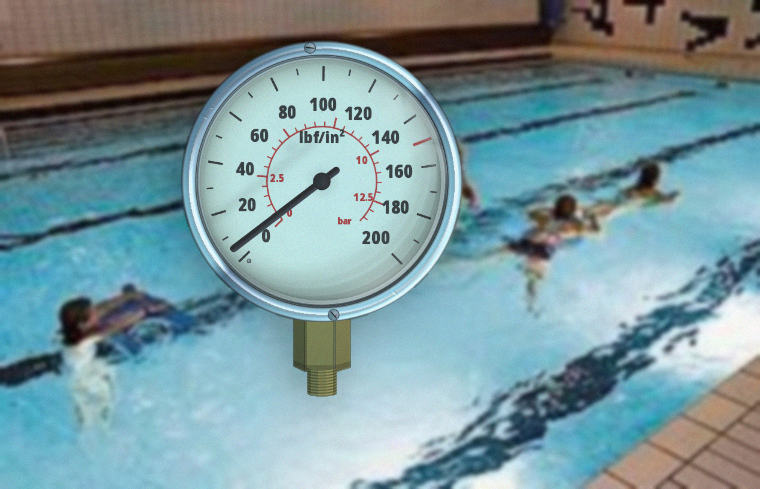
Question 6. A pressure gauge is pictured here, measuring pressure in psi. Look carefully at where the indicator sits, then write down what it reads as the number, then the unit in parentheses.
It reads 5 (psi)
